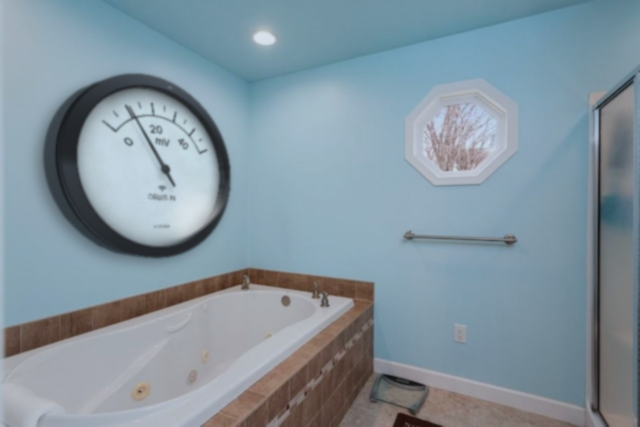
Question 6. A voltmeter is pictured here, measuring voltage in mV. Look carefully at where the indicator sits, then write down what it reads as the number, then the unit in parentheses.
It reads 10 (mV)
